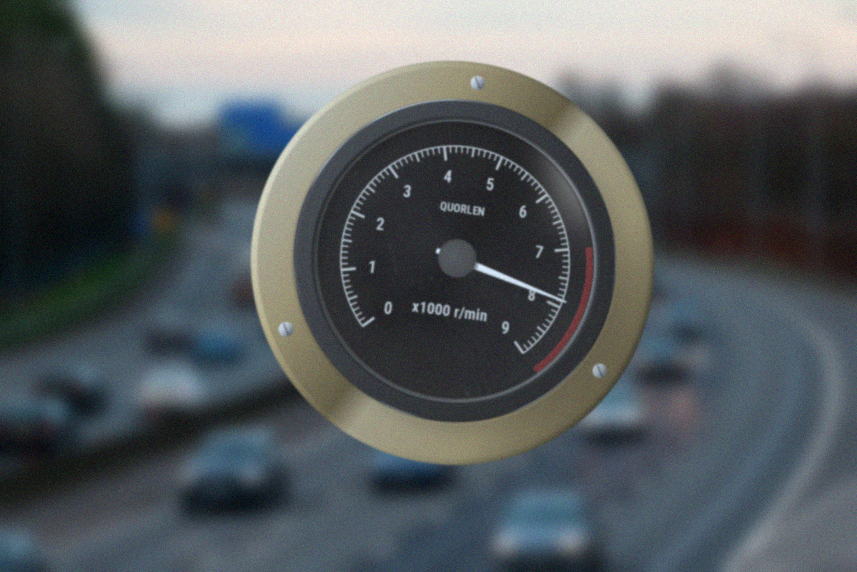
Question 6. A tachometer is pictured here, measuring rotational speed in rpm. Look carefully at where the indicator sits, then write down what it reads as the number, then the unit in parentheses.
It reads 7900 (rpm)
